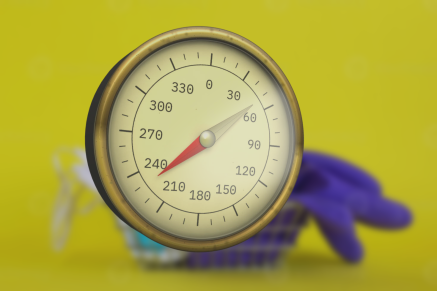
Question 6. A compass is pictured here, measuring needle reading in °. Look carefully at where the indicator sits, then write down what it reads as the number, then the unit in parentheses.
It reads 230 (°)
